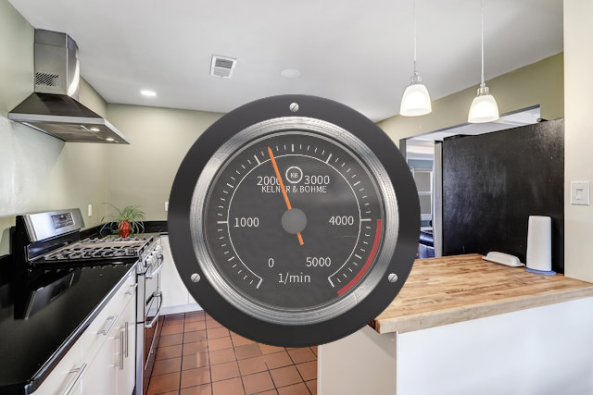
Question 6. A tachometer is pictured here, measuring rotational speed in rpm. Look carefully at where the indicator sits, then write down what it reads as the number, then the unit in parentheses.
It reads 2200 (rpm)
